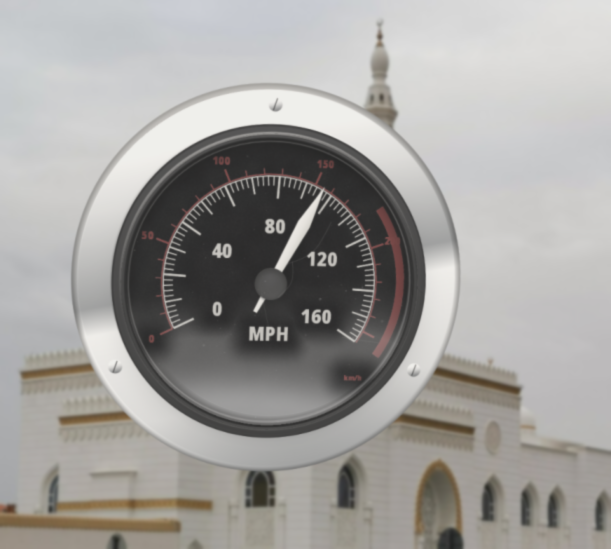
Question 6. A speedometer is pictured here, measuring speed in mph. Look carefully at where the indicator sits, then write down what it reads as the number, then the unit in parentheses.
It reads 96 (mph)
